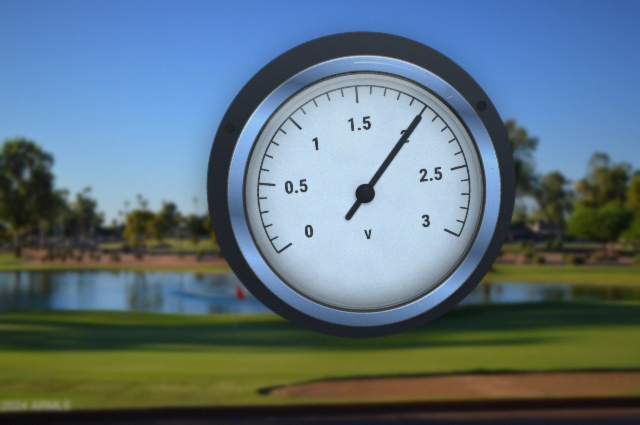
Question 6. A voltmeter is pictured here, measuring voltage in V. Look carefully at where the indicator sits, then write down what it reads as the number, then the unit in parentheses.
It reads 2 (V)
